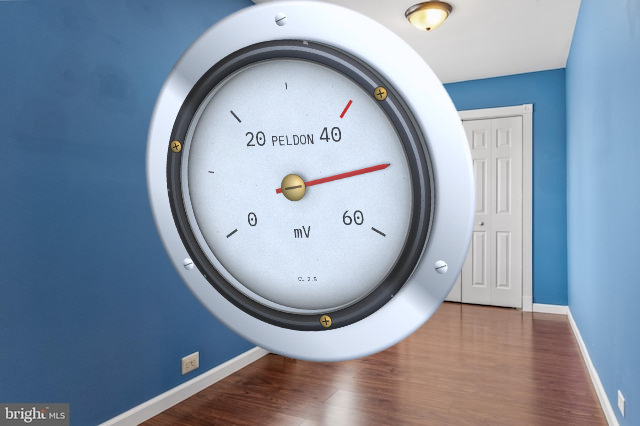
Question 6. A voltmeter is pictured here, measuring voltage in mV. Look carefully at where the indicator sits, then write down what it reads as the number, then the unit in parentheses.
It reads 50 (mV)
